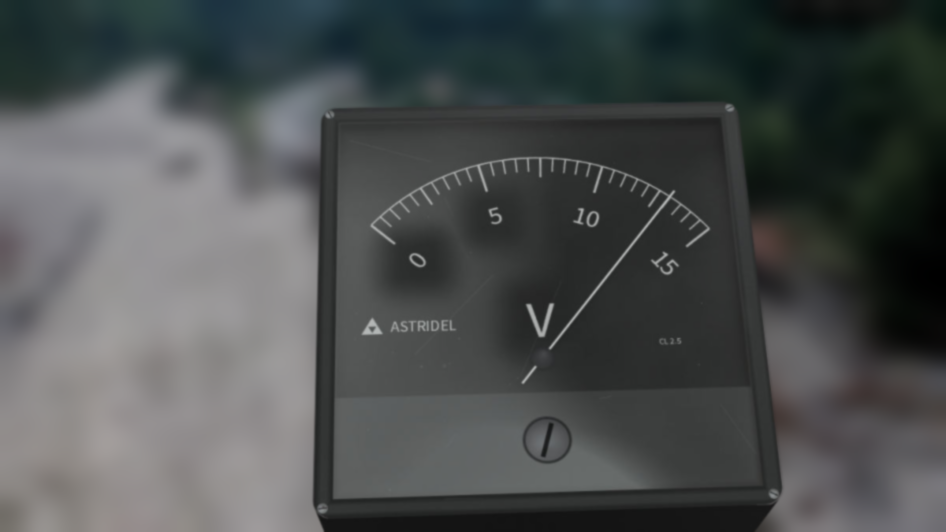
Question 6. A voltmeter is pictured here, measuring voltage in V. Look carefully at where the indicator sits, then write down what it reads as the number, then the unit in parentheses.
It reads 13 (V)
